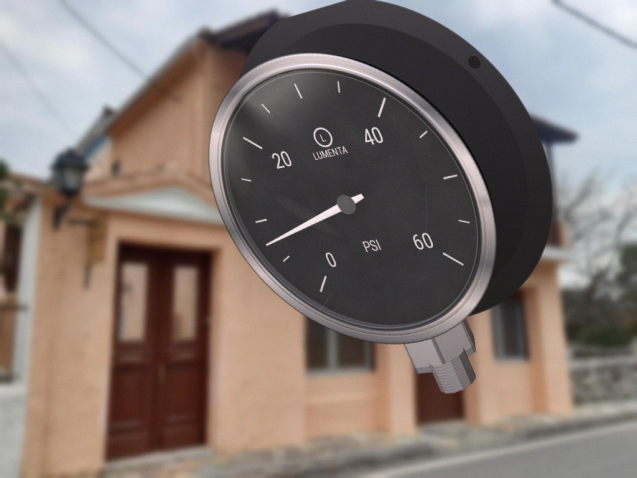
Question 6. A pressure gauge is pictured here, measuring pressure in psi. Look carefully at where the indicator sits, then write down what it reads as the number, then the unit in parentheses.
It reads 7.5 (psi)
